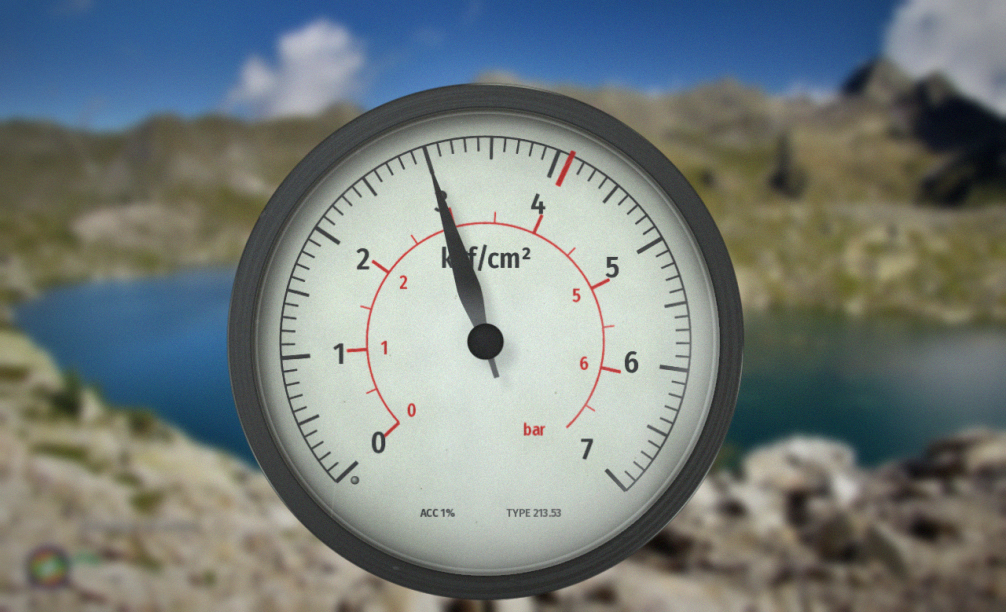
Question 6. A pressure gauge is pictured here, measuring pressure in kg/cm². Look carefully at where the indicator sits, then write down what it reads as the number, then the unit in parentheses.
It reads 3 (kg/cm²)
